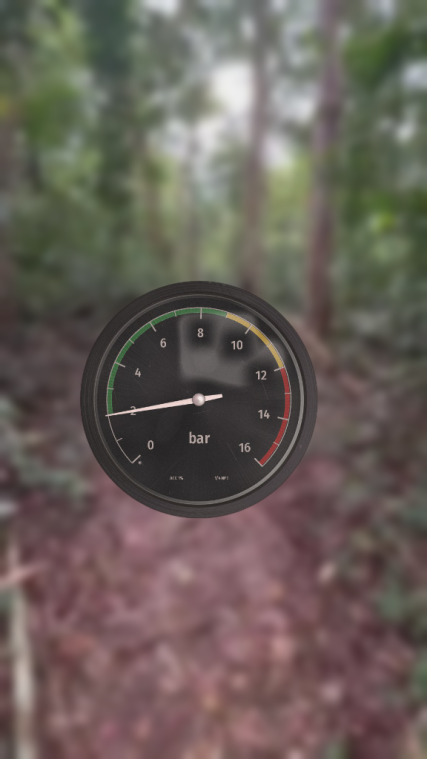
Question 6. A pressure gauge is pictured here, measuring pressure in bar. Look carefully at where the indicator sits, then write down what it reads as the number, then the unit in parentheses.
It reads 2 (bar)
